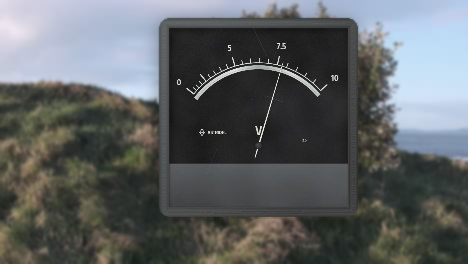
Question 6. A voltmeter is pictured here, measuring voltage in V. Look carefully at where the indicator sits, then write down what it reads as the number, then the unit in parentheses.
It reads 7.75 (V)
